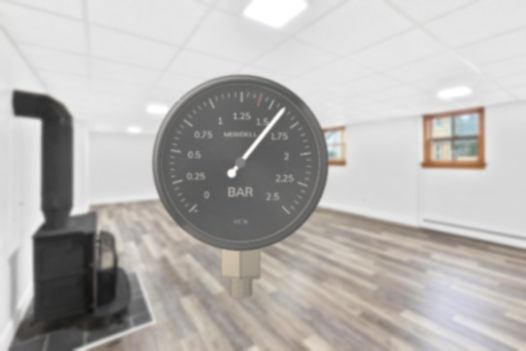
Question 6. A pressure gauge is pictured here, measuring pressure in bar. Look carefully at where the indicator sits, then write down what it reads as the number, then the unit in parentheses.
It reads 1.6 (bar)
